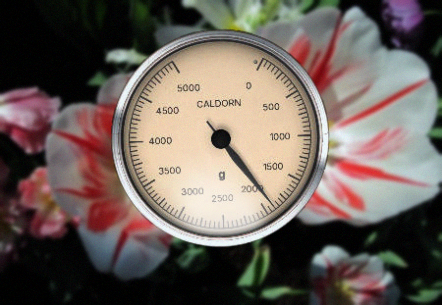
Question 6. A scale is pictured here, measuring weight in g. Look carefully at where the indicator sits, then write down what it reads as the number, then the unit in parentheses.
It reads 1900 (g)
